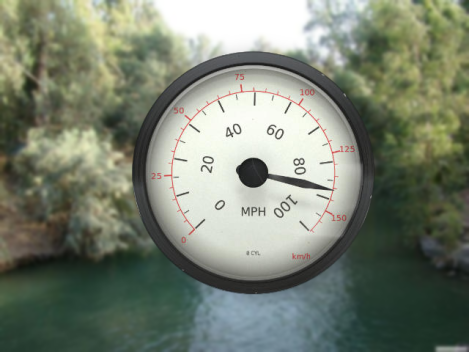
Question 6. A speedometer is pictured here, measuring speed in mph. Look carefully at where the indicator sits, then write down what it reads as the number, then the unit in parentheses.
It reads 87.5 (mph)
